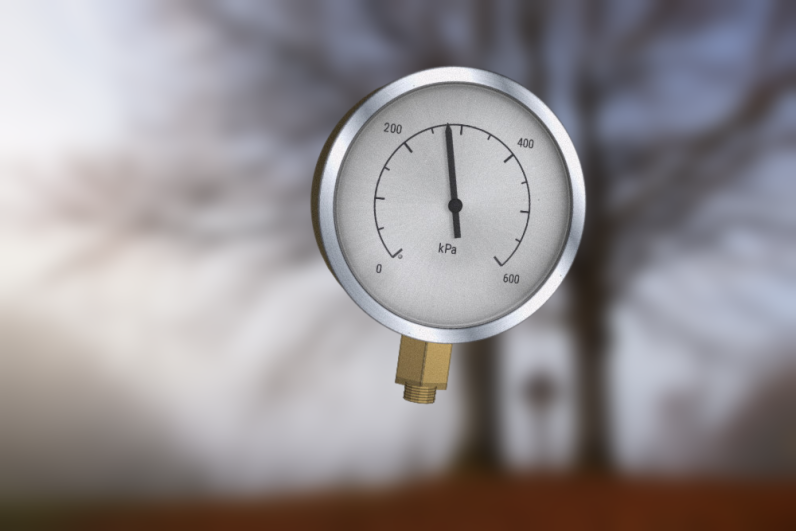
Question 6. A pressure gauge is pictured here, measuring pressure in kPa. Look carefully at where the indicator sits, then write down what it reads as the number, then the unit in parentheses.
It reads 275 (kPa)
